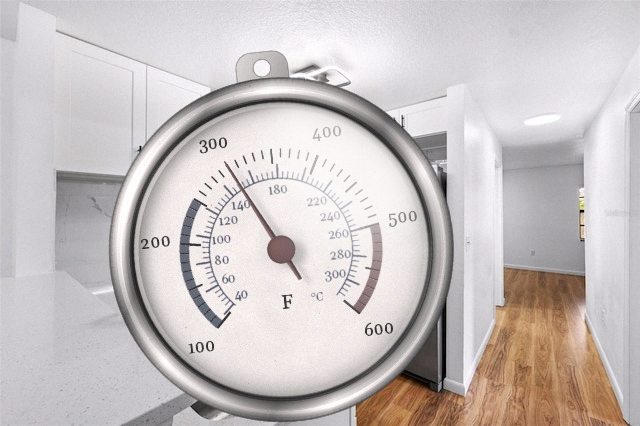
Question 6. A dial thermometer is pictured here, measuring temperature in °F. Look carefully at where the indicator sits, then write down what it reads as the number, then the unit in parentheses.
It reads 300 (°F)
